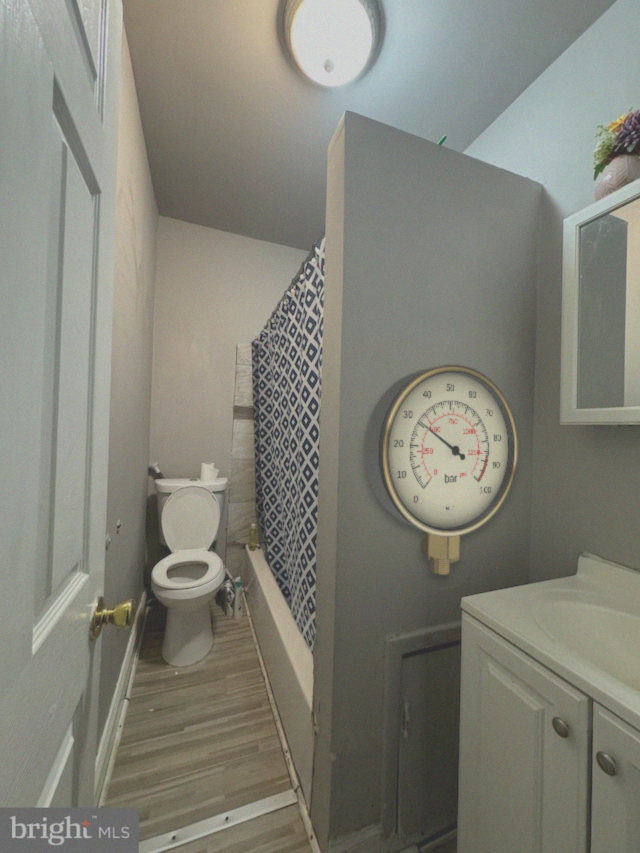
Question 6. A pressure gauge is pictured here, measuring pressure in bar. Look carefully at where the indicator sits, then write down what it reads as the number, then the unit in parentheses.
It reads 30 (bar)
